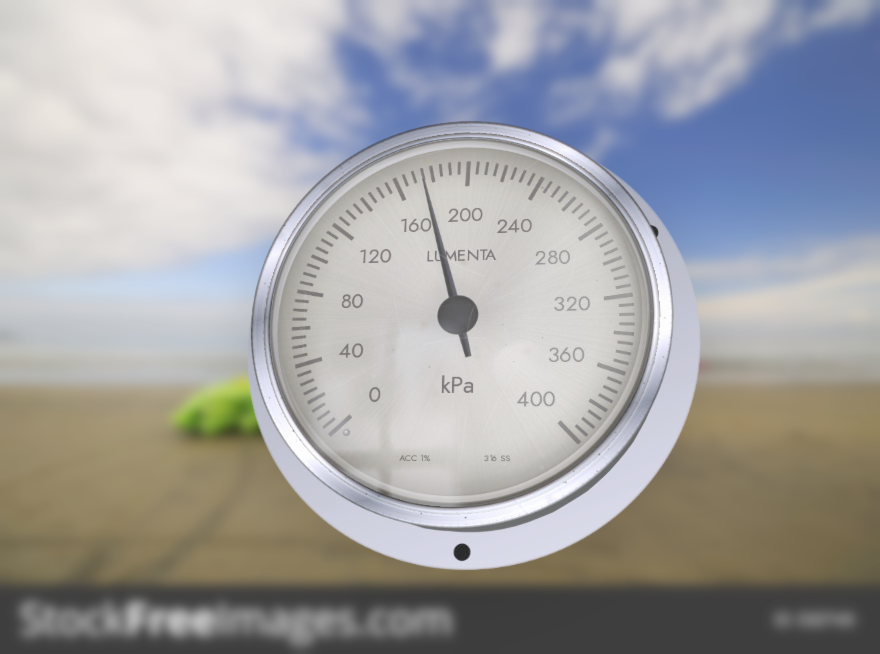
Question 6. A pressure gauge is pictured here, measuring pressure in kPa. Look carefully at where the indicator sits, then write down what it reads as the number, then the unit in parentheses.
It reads 175 (kPa)
